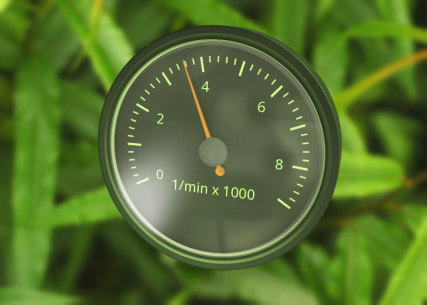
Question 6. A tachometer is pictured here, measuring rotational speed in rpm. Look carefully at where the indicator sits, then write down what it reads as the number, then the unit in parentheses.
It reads 3600 (rpm)
